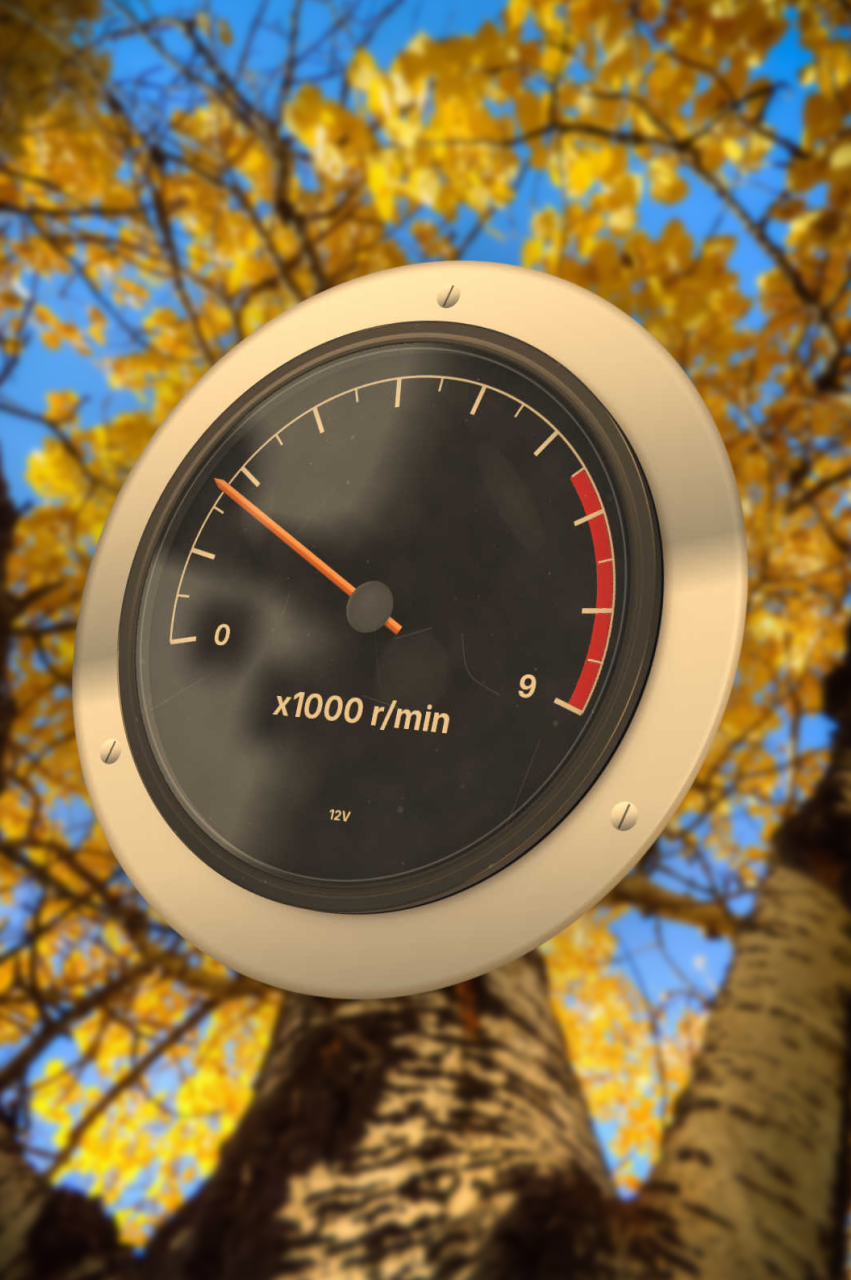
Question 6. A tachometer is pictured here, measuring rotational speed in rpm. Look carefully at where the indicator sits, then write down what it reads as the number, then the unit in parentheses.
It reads 1750 (rpm)
